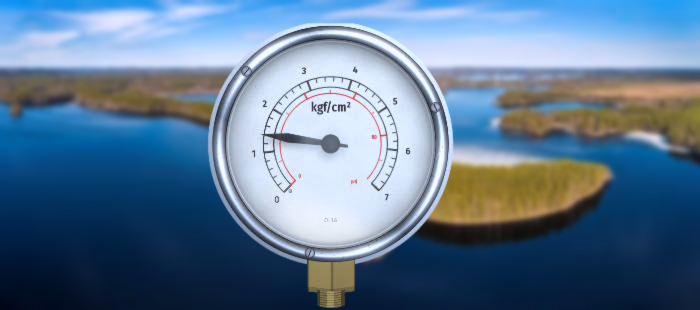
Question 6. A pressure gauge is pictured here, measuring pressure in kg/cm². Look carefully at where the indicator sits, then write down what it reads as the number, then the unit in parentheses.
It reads 1.4 (kg/cm²)
